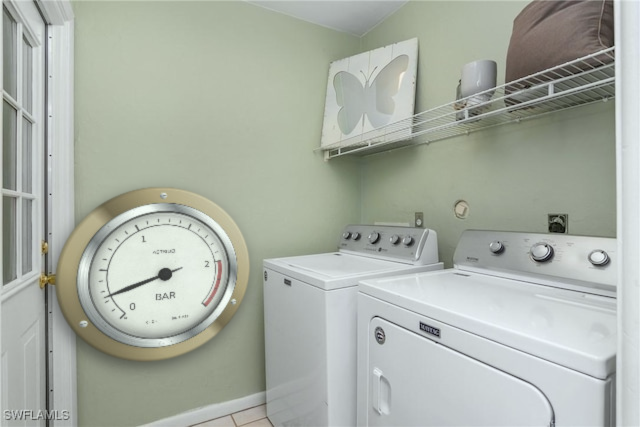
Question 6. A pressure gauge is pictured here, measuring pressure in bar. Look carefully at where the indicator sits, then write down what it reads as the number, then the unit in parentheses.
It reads 0.25 (bar)
